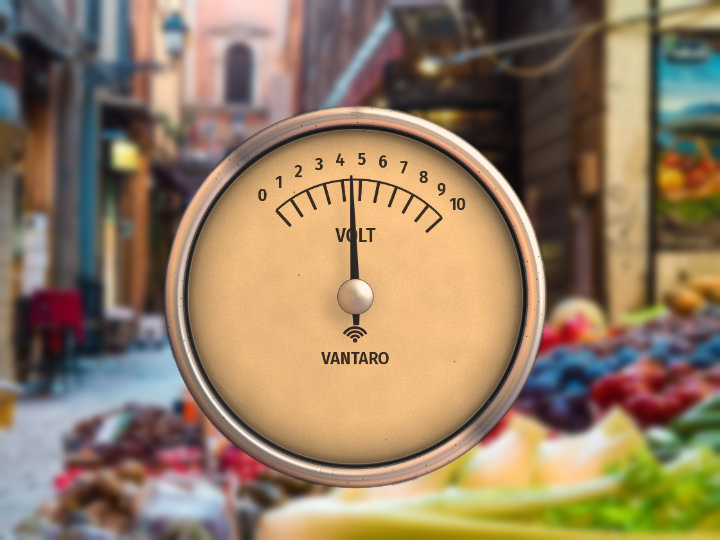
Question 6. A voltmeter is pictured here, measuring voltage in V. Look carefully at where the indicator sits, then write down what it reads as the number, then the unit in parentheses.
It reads 4.5 (V)
